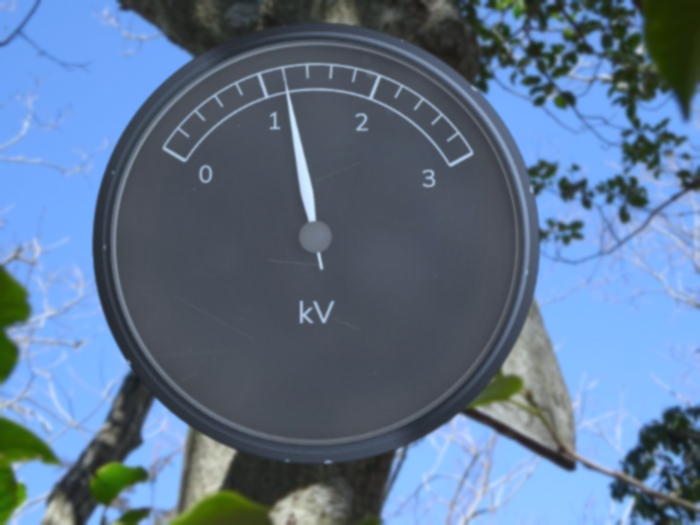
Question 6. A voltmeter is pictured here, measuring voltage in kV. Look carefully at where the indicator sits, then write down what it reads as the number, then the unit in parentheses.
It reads 1.2 (kV)
